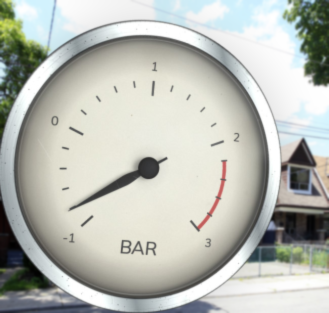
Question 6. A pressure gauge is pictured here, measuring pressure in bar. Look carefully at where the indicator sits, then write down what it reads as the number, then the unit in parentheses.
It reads -0.8 (bar)
